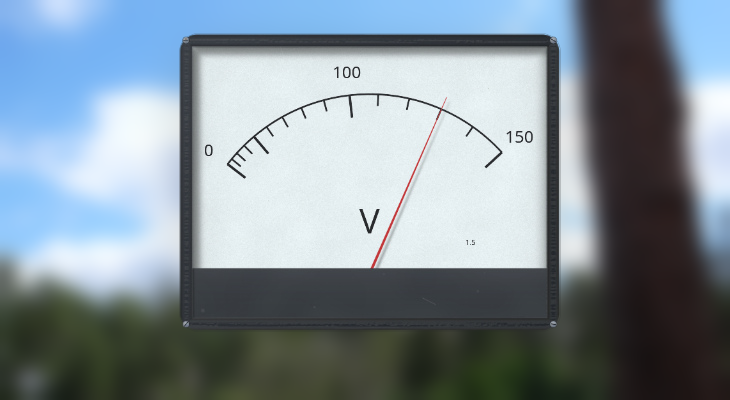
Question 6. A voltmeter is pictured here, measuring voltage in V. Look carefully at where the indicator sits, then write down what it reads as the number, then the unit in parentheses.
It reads 130 (V)
